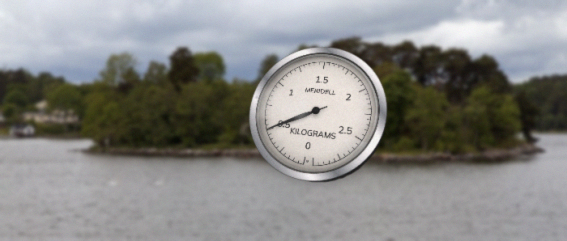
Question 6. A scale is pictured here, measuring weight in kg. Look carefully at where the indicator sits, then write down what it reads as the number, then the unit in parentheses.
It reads 0.5 (kg)
